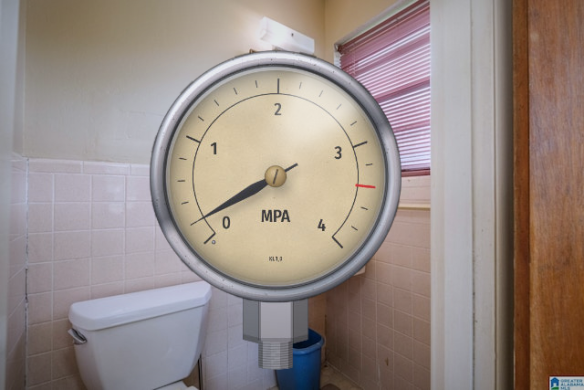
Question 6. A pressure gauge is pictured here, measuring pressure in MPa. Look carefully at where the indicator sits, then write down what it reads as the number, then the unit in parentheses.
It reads 0.2 (MPa)
